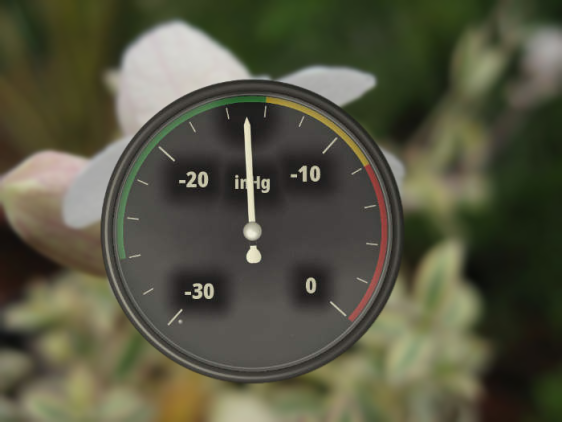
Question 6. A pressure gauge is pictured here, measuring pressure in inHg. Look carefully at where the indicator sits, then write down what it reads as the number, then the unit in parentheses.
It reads -15 (inHg)
